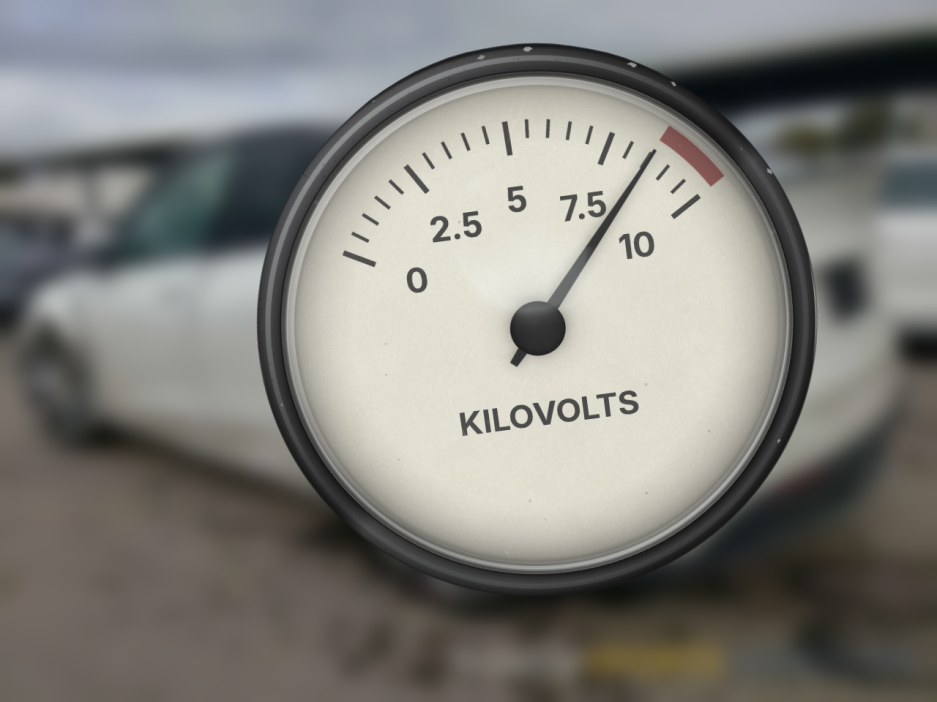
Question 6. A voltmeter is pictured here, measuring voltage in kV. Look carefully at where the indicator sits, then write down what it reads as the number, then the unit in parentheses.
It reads 8.5 (kV)
